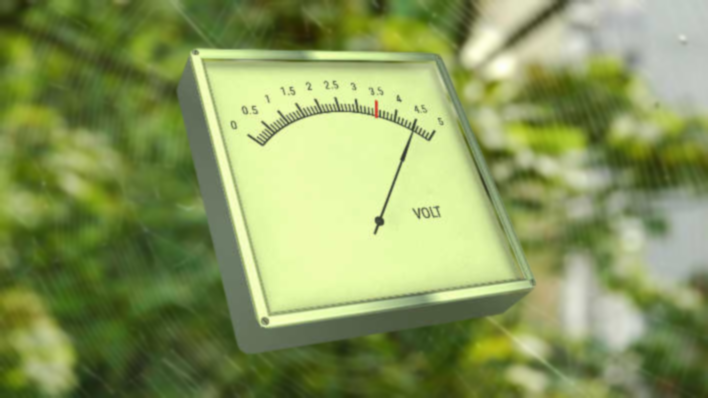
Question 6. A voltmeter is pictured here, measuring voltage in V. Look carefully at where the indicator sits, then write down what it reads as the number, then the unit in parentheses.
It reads 4.5 (V)
